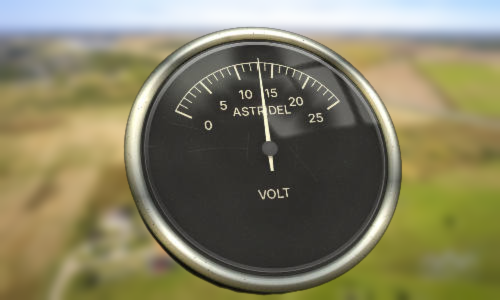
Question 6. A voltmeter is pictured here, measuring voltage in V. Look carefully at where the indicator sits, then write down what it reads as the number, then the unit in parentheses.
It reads 13 (V)
